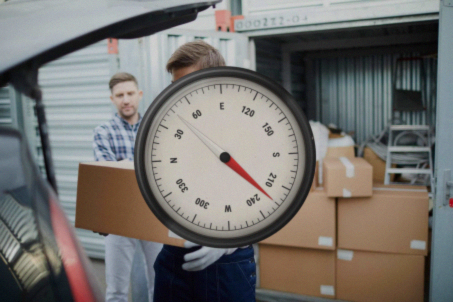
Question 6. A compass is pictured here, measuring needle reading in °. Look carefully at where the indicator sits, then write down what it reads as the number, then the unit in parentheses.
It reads 225 (°)
